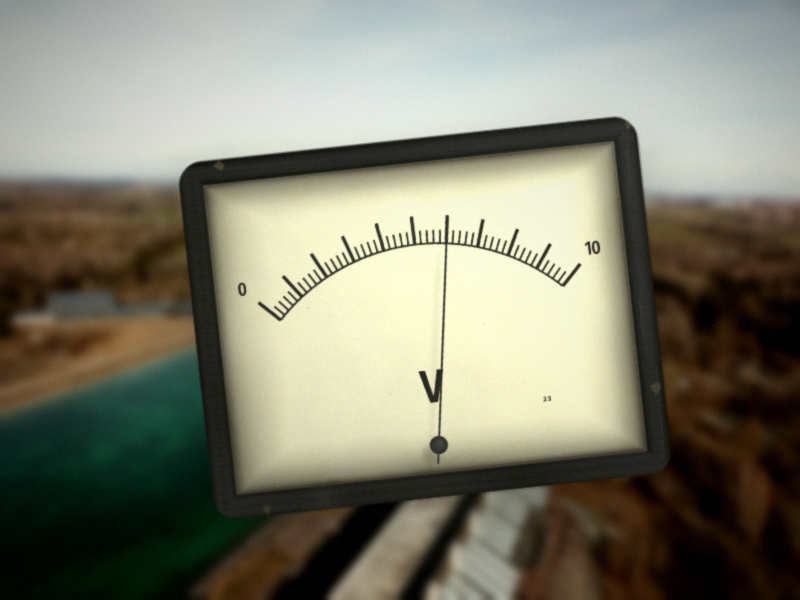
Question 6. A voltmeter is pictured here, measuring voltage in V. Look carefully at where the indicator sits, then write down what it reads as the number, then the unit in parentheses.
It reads 6 (V)
